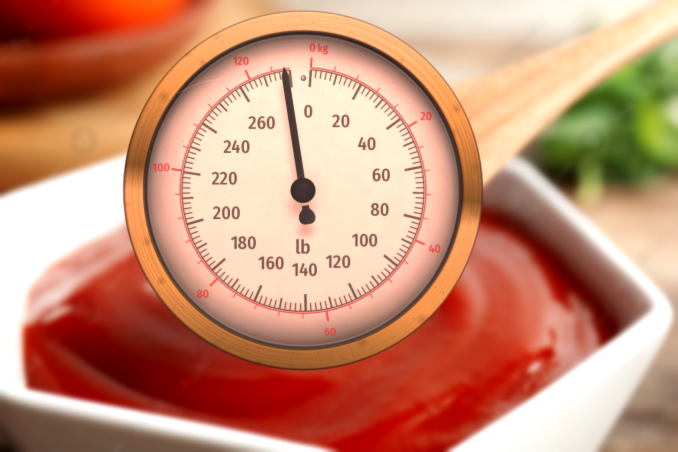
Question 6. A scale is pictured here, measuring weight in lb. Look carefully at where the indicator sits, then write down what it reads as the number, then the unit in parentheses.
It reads 278 (lb)
